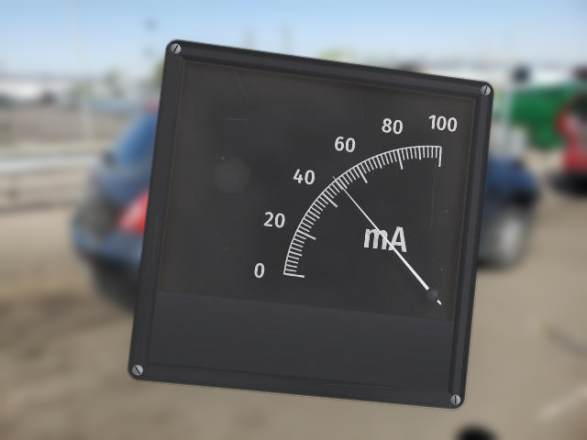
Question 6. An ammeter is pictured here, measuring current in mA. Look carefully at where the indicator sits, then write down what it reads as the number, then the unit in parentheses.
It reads 48 (mA)
